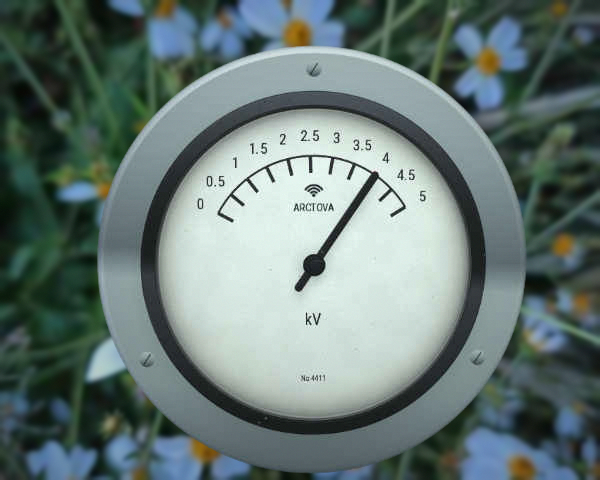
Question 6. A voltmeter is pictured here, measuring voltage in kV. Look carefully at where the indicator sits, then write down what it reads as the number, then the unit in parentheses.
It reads 4 (kV)
